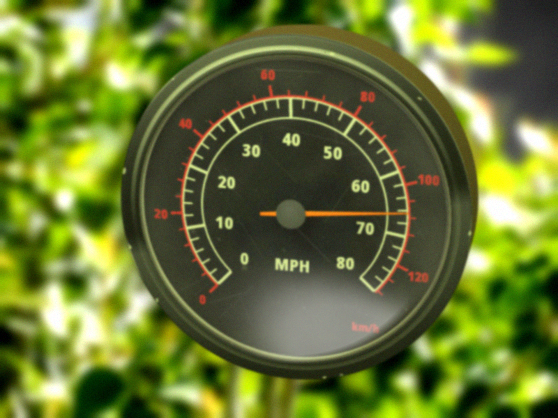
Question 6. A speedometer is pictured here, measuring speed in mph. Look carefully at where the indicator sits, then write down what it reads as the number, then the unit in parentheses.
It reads 66 (mph)
